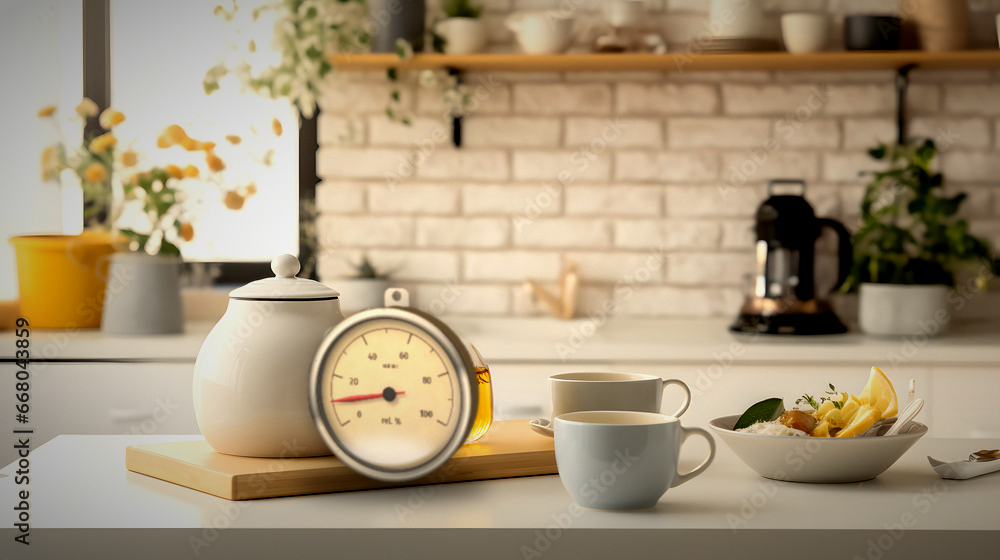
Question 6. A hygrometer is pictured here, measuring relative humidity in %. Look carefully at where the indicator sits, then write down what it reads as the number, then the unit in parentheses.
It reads 10 (%)
